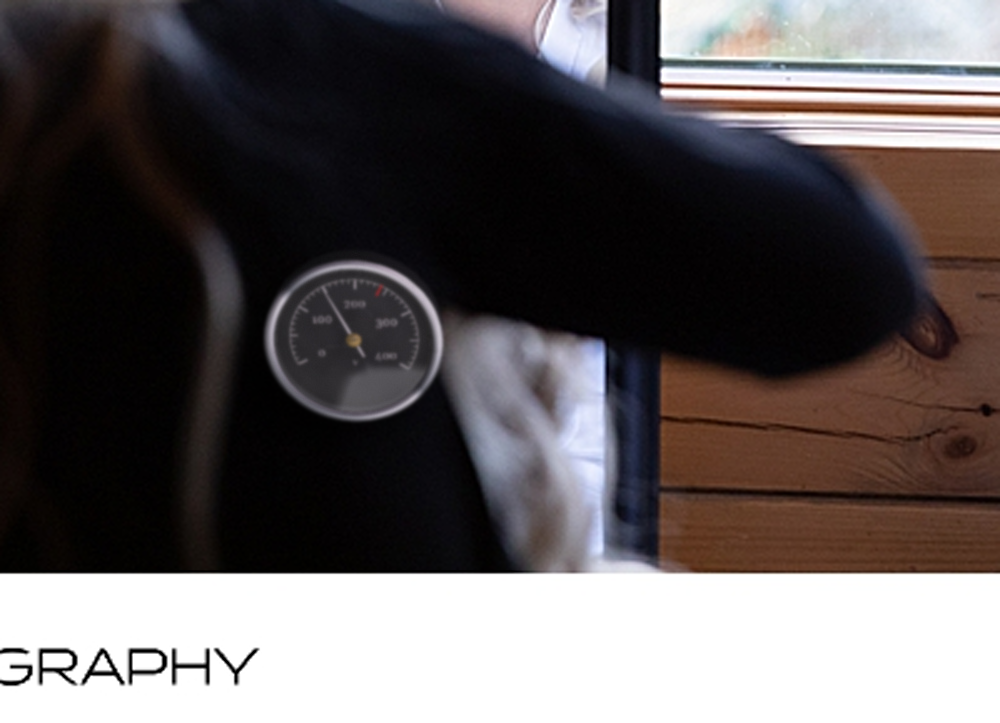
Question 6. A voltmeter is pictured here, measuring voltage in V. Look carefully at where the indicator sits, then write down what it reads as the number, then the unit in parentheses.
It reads 150 (V)
